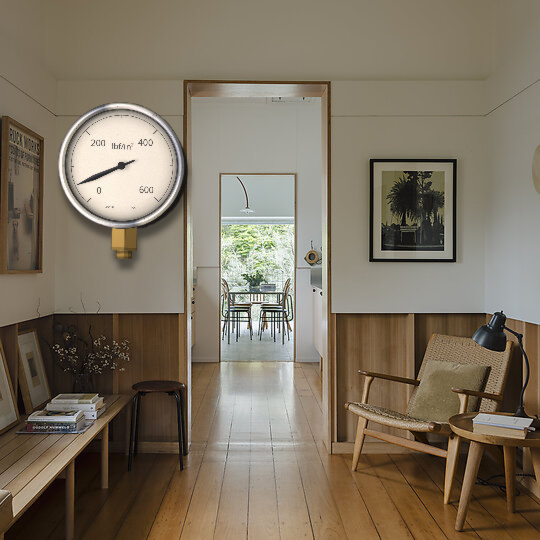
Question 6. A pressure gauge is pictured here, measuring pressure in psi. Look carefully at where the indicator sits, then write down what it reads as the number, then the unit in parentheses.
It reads 50 (psi)
